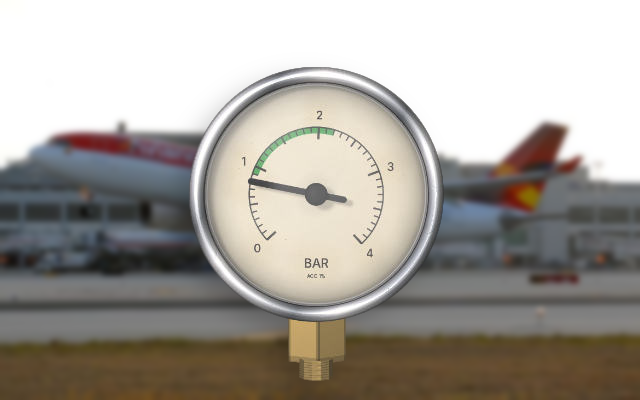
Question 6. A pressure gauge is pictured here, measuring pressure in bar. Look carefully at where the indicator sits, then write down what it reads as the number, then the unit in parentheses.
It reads 0.8 (bar)
